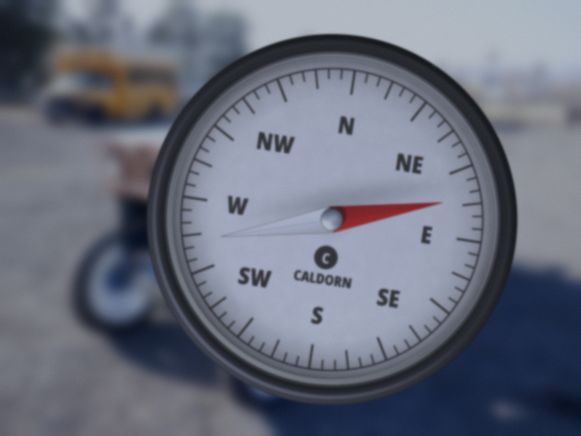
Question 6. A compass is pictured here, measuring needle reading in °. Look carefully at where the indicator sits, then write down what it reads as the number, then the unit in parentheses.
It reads 72.5 (°)
